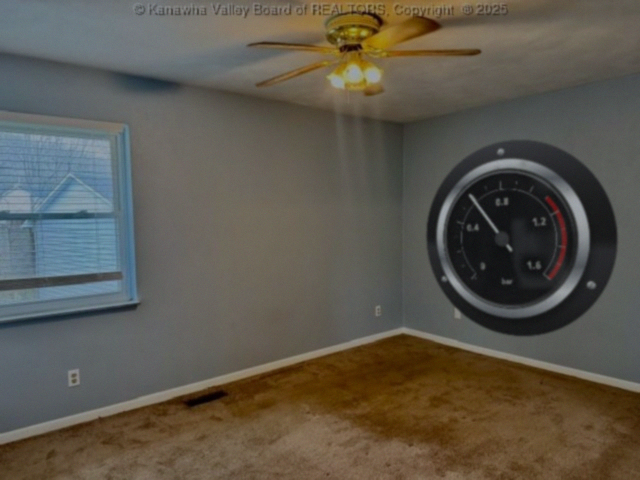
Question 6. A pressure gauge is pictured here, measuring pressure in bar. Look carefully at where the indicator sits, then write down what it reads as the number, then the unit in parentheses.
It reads 0.6 (bar)
